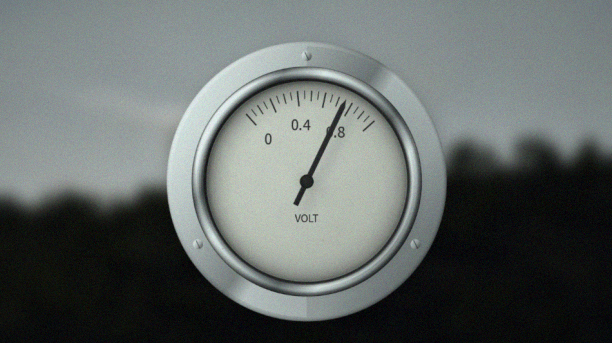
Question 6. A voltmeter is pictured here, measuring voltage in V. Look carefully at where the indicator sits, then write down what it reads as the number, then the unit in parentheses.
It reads 0.75 (V)
